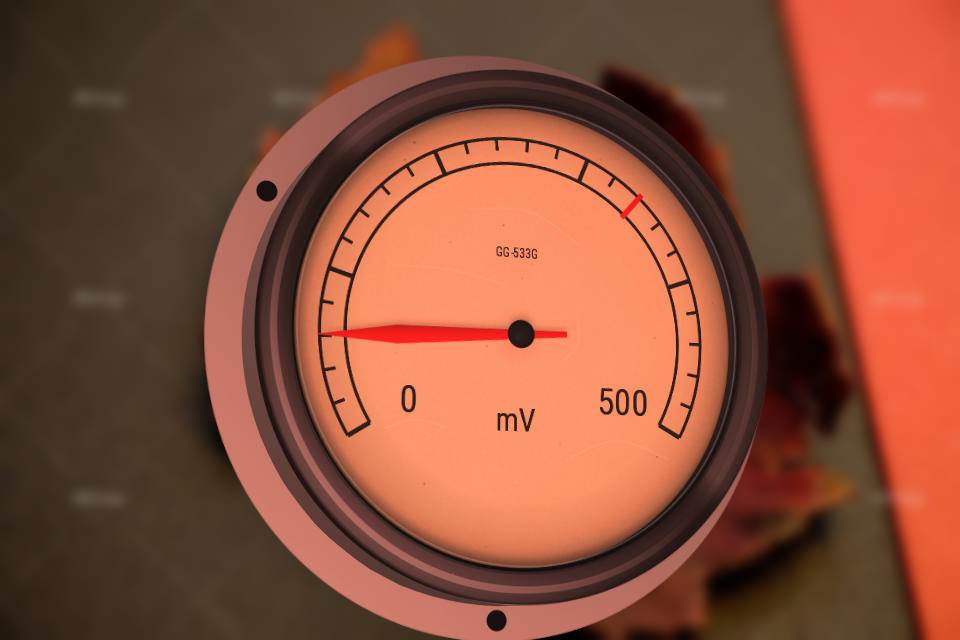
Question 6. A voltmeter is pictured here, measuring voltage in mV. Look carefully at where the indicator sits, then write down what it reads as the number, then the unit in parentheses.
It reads 60 (mV)
